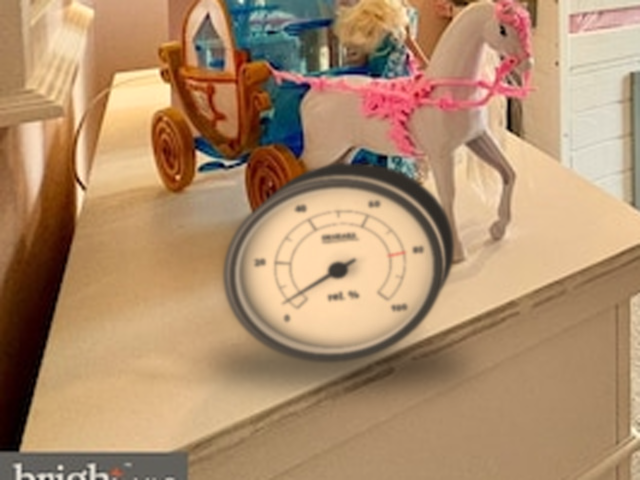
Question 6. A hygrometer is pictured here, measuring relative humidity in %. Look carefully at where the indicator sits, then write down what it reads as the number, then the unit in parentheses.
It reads 5 (%)
